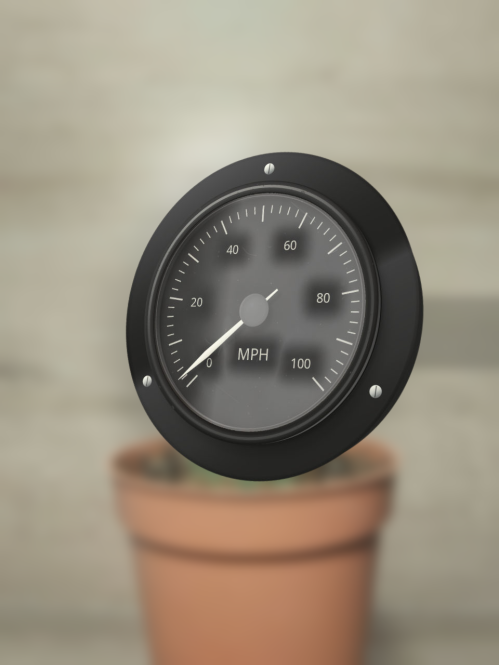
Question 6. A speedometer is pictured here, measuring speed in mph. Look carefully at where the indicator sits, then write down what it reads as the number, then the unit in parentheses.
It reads 2 (mph)
